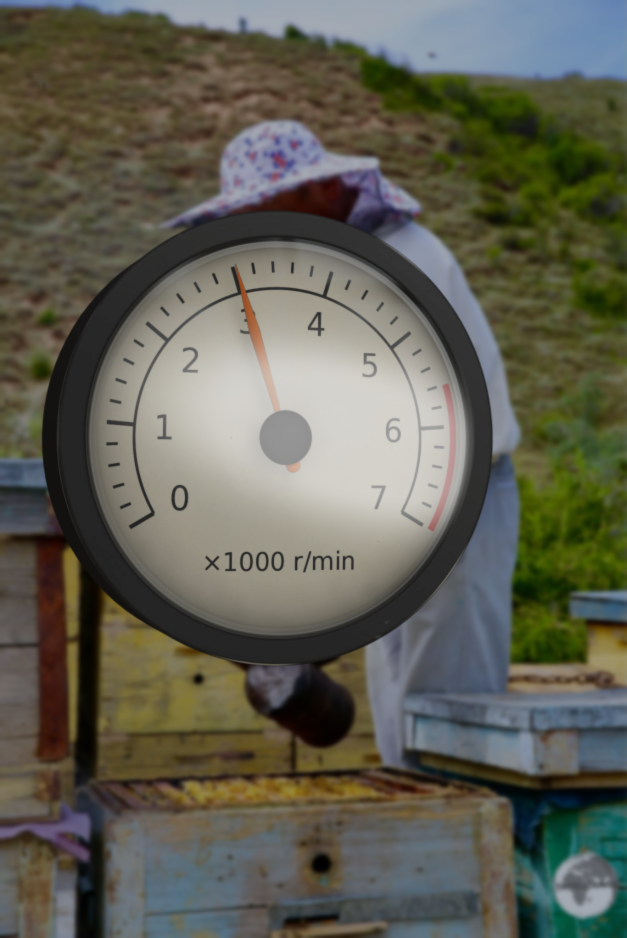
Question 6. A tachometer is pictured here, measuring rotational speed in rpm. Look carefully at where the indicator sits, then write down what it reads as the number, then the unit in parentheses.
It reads 3000 (rpm)
